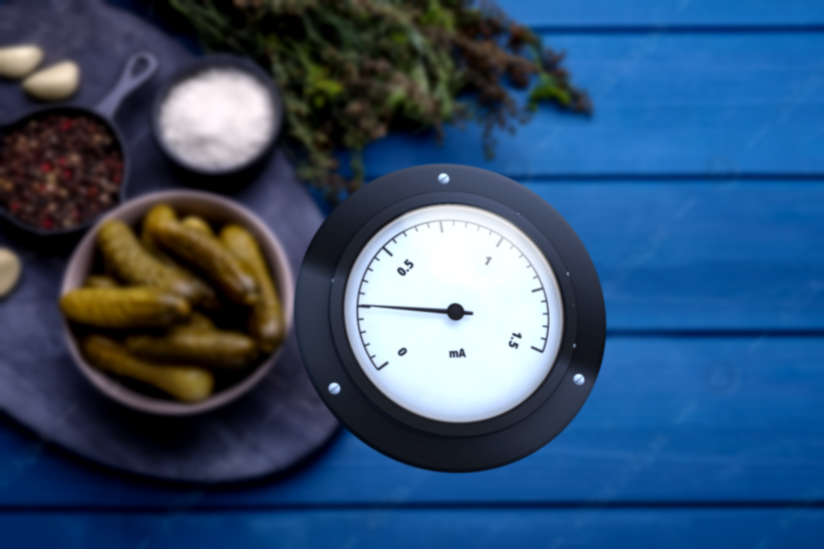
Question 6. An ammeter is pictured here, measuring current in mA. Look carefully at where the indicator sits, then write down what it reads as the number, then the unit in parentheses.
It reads 0.25 (mA)
